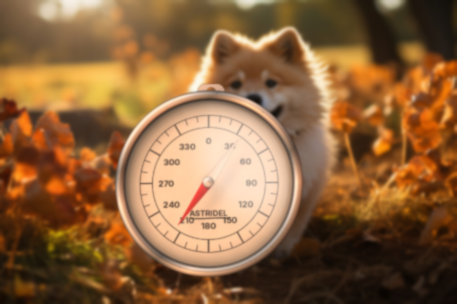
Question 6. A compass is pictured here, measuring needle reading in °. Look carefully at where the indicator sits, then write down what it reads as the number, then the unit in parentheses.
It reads 215 (°)
